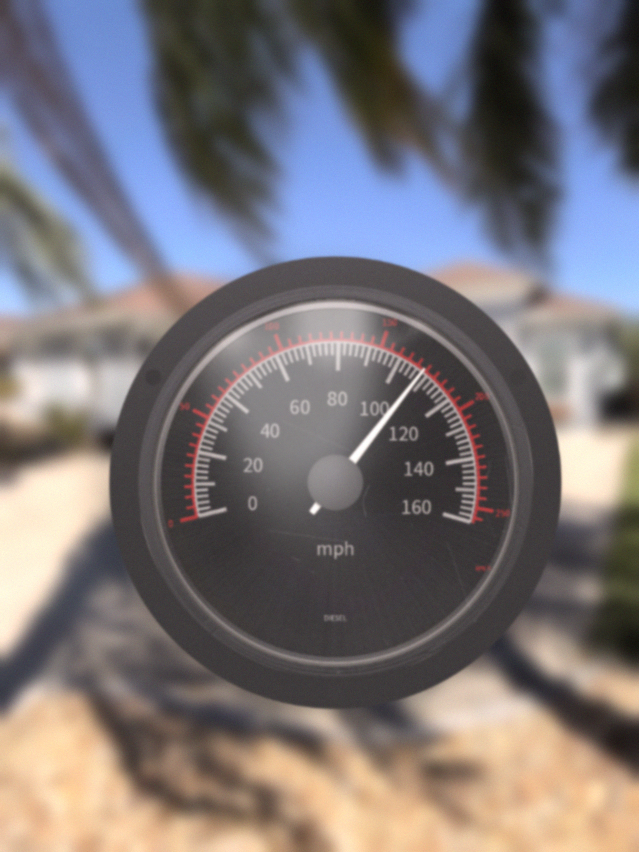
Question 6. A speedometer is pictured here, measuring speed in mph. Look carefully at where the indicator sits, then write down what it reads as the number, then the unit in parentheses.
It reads 108 (mph)
